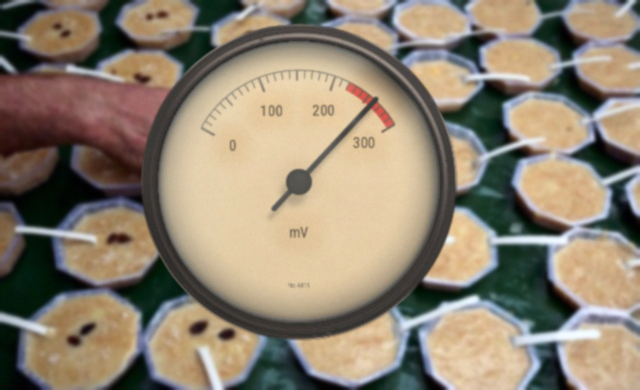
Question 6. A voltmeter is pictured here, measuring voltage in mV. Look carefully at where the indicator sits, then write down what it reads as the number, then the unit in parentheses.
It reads 260 (mV)
